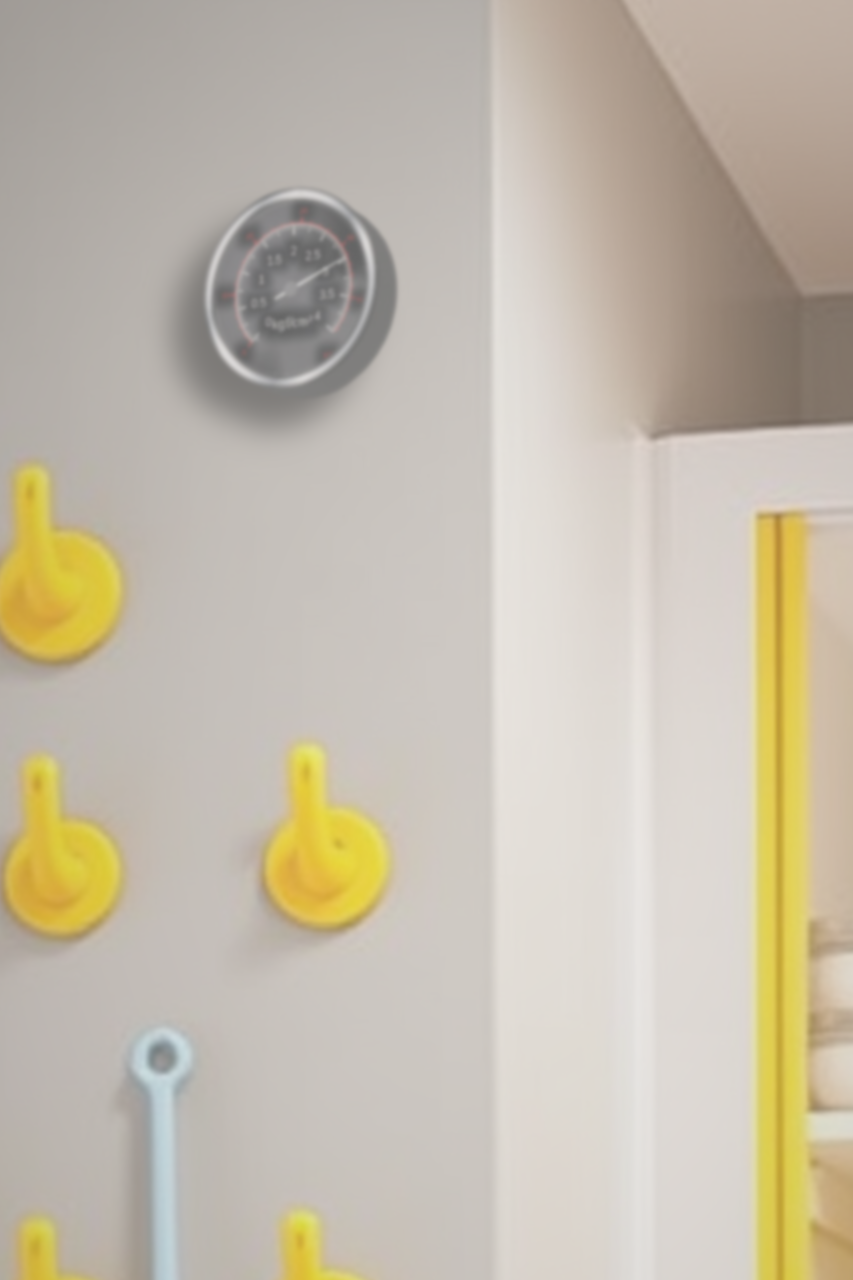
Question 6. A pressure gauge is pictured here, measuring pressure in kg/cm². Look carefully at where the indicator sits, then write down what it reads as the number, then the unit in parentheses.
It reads 3 (kg/cm²)
